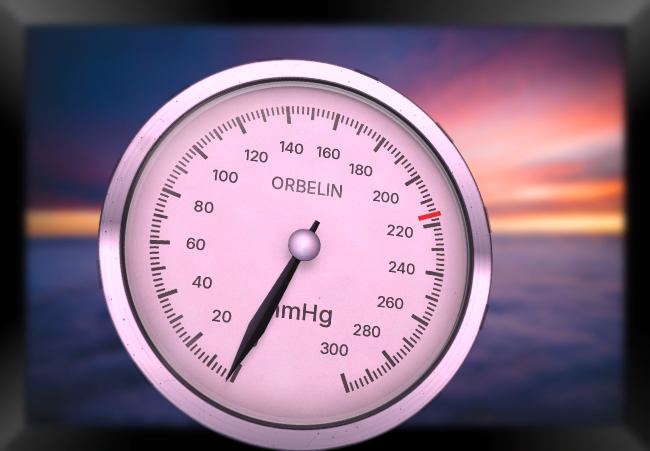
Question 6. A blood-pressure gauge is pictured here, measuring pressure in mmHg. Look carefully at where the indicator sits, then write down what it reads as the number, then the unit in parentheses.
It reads 2 (mmHg)
